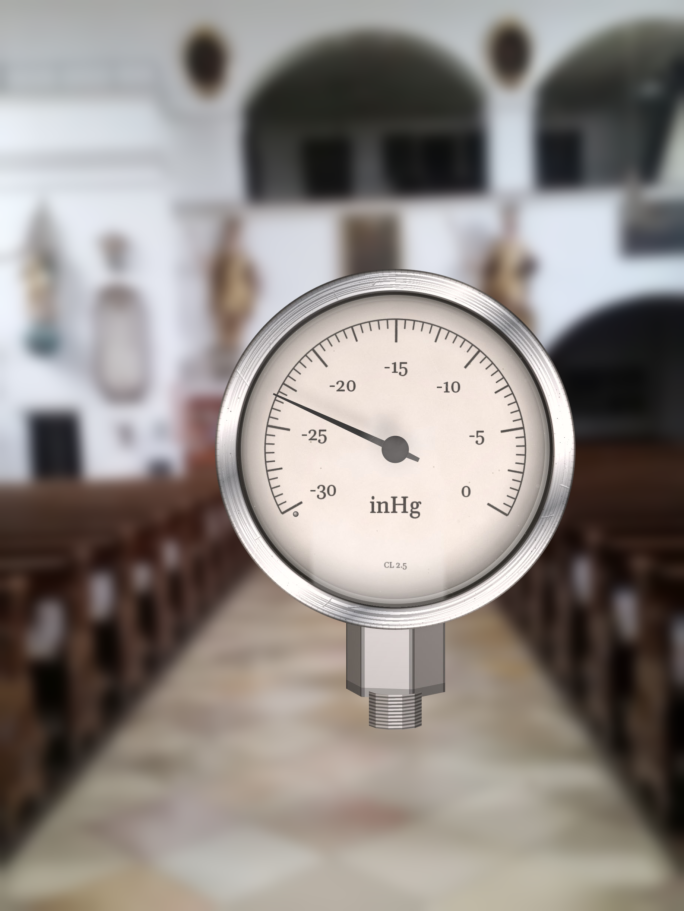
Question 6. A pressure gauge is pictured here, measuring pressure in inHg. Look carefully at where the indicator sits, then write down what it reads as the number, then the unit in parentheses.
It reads -23.25 (inHg)
